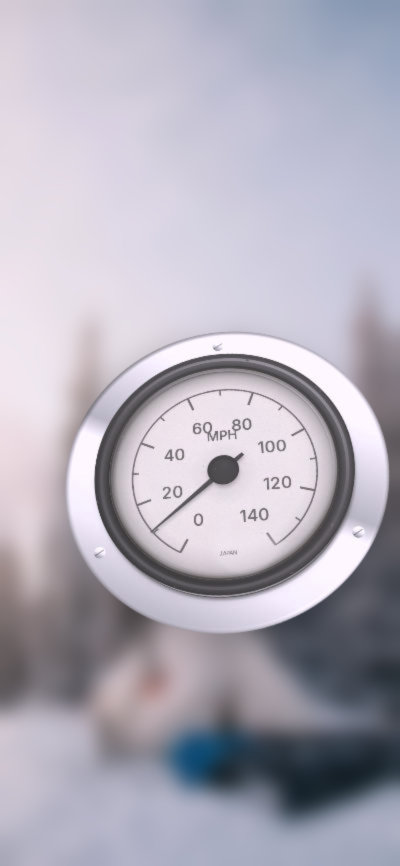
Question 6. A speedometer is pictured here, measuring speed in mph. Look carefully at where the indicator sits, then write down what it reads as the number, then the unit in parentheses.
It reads 10 (mph)
